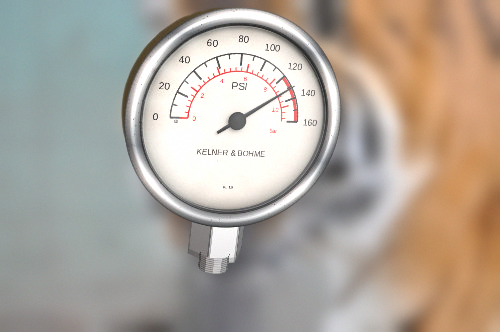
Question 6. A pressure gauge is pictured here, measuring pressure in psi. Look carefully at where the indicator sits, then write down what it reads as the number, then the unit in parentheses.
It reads 130 (psi)
